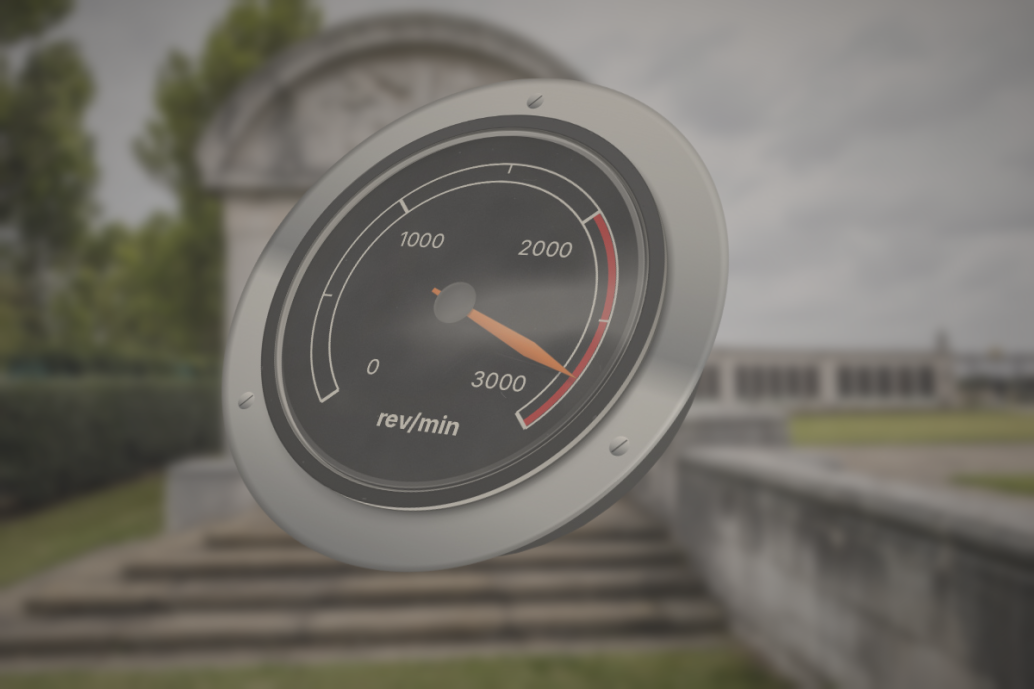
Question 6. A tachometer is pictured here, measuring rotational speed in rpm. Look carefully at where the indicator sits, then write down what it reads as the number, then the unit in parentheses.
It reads 2750 (rpm)
